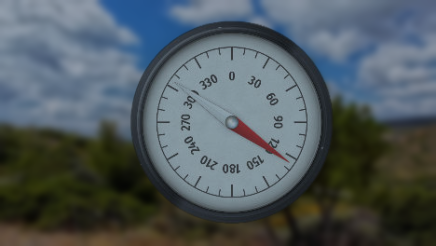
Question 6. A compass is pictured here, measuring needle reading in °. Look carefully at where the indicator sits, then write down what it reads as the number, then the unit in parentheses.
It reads 125 (°)
